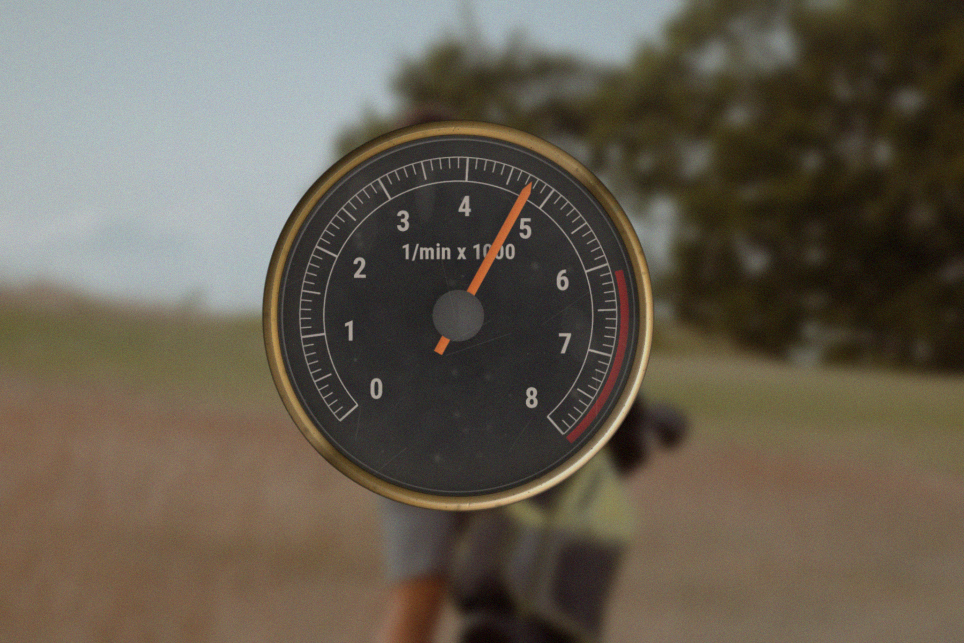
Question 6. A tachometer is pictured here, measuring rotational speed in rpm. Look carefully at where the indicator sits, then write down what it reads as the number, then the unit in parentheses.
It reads 4750 (rpm)
